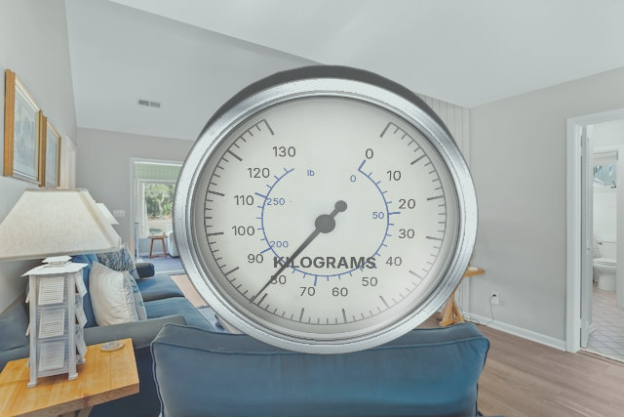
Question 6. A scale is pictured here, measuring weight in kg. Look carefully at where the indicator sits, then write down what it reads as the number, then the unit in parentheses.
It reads 82 (kg)
